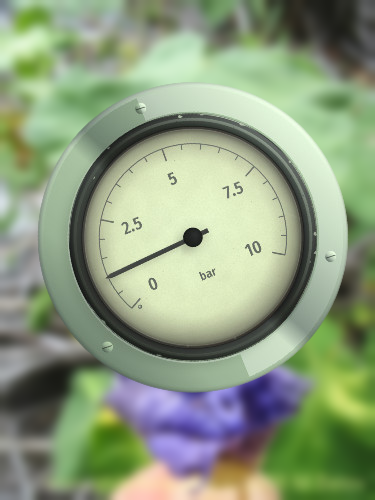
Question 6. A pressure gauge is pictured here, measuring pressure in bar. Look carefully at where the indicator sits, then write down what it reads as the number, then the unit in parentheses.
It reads 1 (bar)
